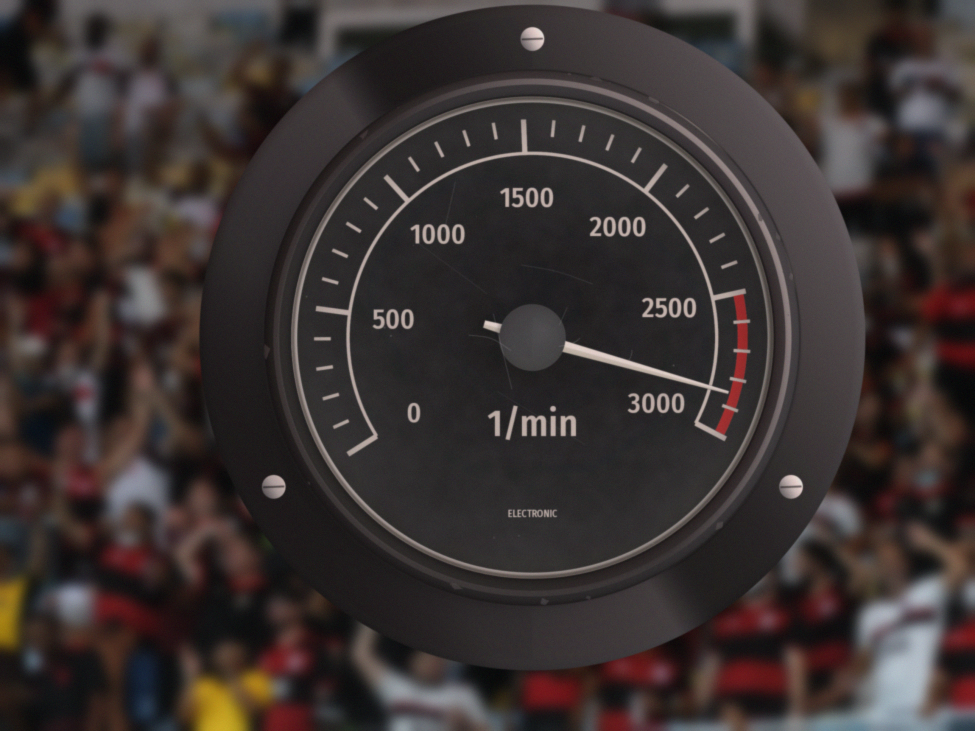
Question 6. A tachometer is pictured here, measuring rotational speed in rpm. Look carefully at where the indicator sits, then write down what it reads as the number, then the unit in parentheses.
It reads 2850 (rpm)
